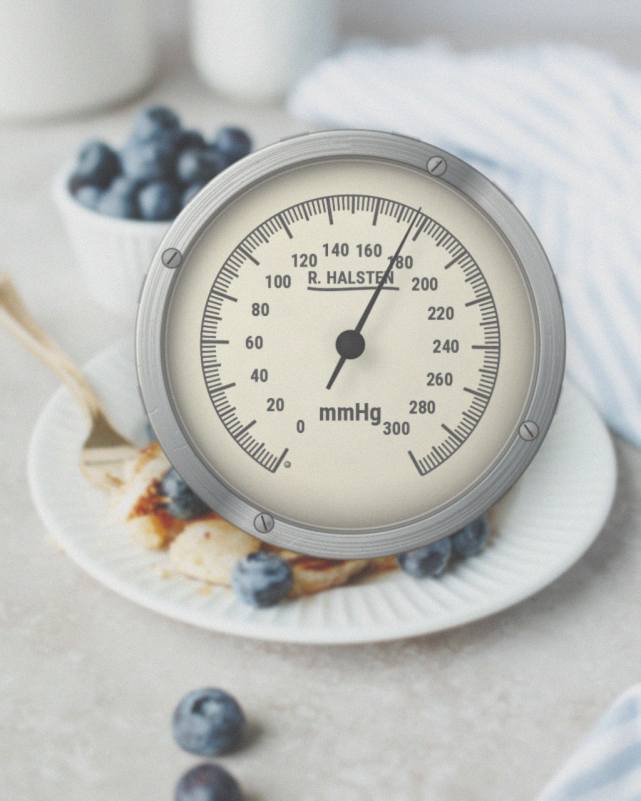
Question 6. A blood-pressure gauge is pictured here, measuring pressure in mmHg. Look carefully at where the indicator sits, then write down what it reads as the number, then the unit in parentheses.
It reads 176 (mmHg)
